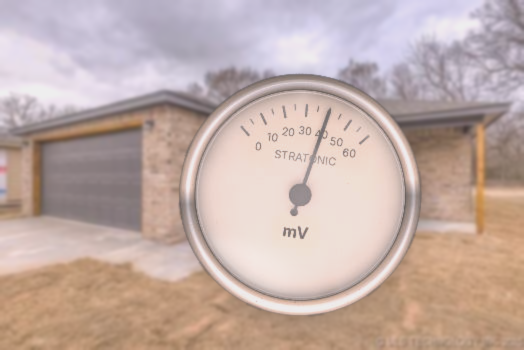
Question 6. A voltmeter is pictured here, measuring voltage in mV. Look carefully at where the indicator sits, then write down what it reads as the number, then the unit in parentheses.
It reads 40 (mV)
